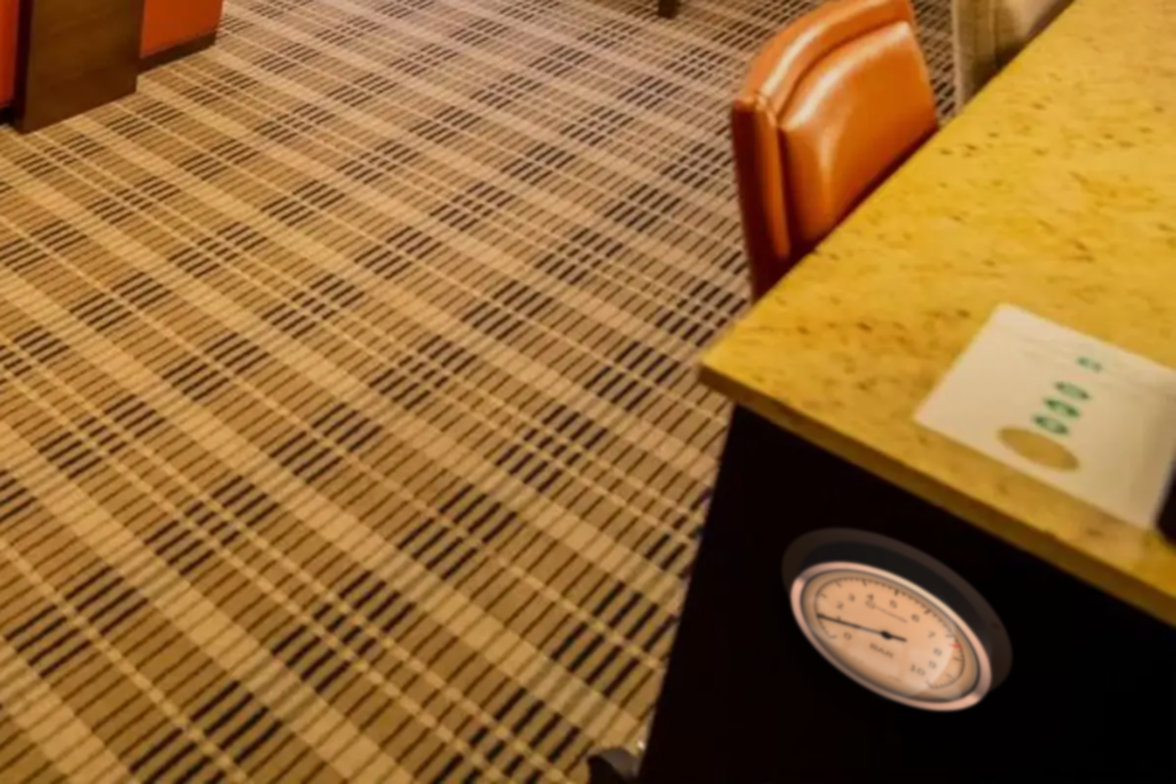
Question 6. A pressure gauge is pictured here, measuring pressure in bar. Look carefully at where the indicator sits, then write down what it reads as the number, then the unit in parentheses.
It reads 1 (bar)
